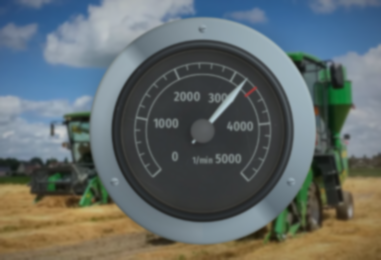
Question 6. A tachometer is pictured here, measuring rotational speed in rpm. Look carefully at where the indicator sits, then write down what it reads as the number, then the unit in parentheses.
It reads 3200 (rpm)
